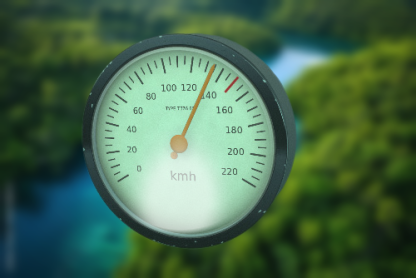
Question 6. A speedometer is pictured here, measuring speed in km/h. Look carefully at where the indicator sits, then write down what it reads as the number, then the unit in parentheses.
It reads 135 (km/h)
